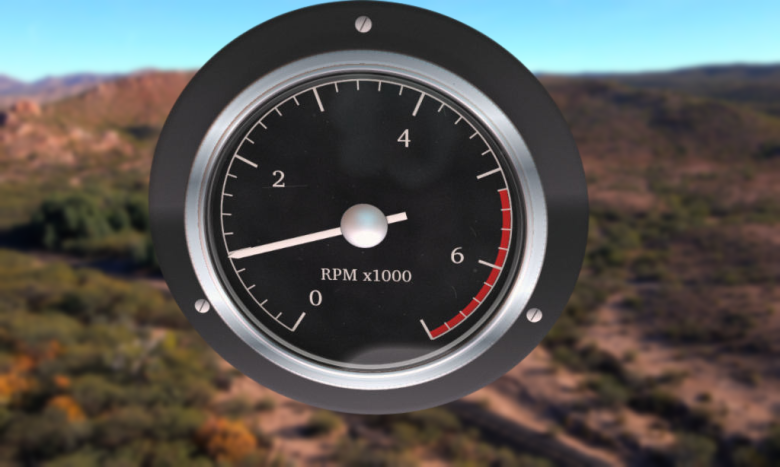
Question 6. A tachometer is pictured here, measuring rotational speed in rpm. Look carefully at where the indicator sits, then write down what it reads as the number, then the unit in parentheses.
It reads 1000 (rpm)
